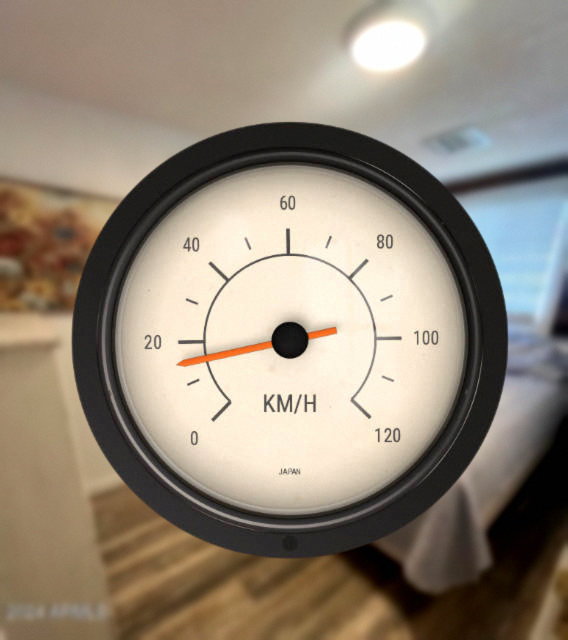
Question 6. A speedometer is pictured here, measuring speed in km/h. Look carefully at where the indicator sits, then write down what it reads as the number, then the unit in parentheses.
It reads 15 (km/h)
